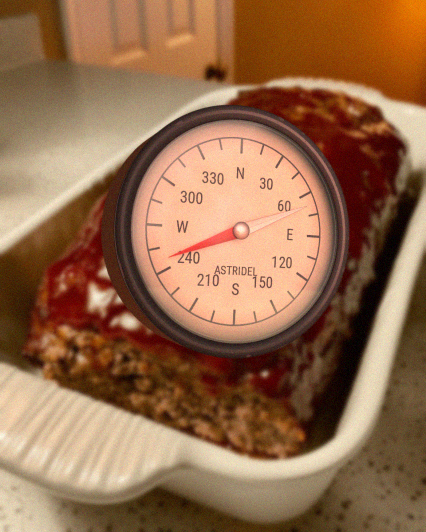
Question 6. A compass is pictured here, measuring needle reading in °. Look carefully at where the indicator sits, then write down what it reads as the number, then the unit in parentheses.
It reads 247.5 (°)
